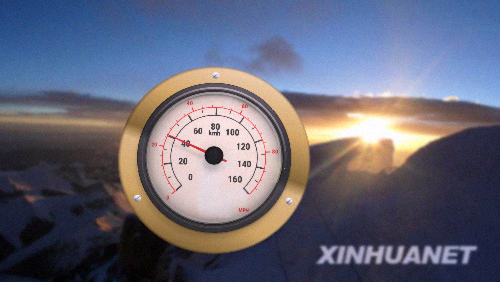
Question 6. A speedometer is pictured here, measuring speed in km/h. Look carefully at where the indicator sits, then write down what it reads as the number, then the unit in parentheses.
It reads 40 (km/h)
